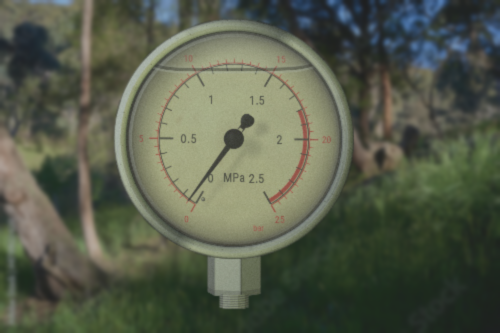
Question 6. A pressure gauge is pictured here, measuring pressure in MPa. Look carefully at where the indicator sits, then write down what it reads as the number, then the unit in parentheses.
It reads 0.05 (MPa)
